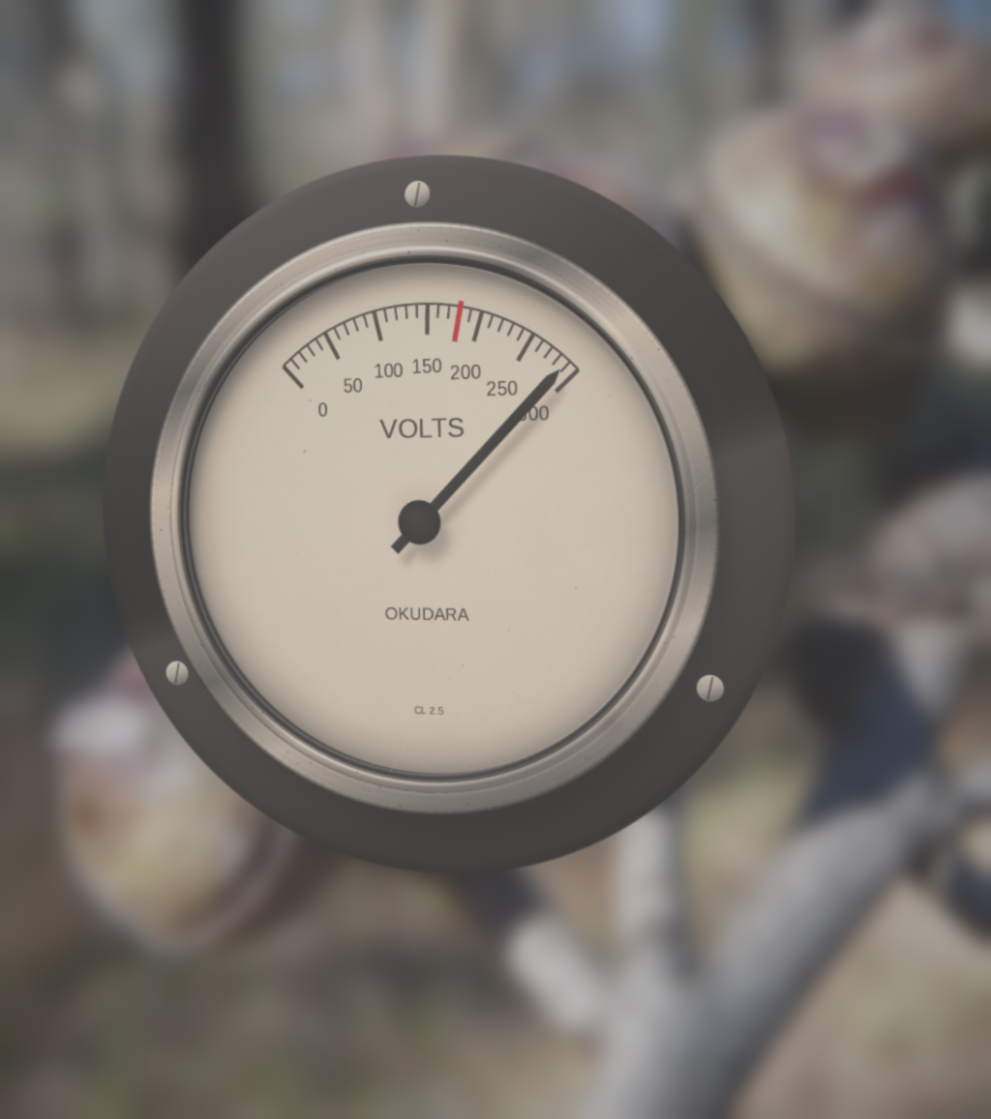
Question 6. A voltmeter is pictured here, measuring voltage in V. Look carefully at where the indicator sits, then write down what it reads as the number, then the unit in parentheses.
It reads 290 (V)
